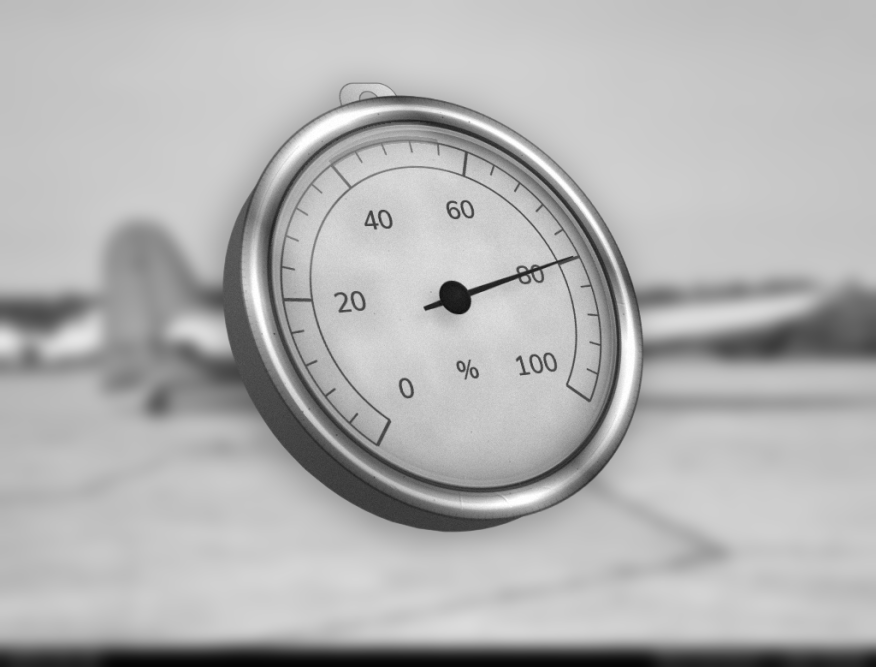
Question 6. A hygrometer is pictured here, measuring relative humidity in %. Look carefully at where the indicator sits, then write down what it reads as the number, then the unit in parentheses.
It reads 80 (%)
